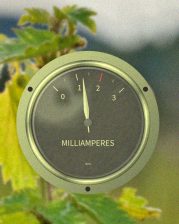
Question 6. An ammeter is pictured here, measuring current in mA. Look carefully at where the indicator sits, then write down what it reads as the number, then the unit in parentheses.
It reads 1.25 (mA)
